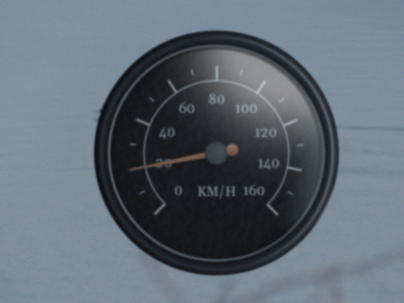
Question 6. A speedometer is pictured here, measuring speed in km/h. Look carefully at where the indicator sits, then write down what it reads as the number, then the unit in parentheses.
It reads 20 (km/h)
